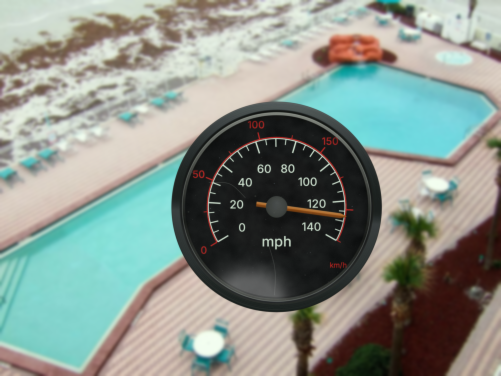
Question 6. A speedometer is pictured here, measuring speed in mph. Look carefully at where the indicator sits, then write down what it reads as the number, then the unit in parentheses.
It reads 127.5 (mph)
